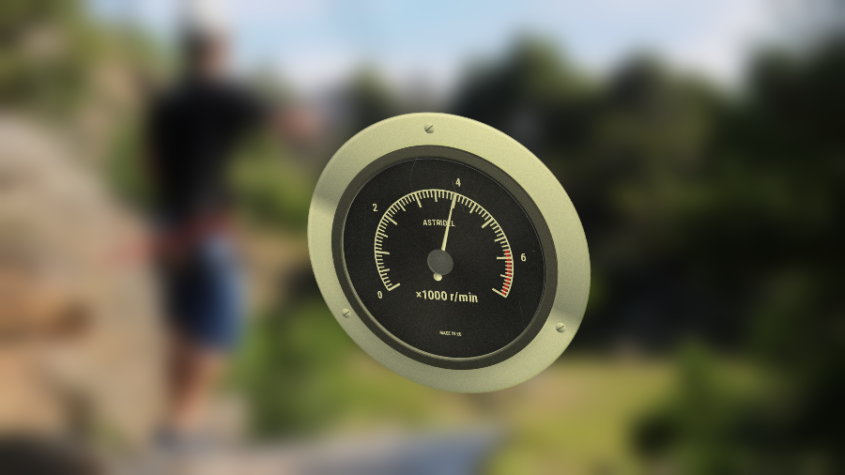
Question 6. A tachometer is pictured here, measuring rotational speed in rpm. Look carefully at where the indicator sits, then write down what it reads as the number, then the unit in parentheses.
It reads 4000 (rpm)
